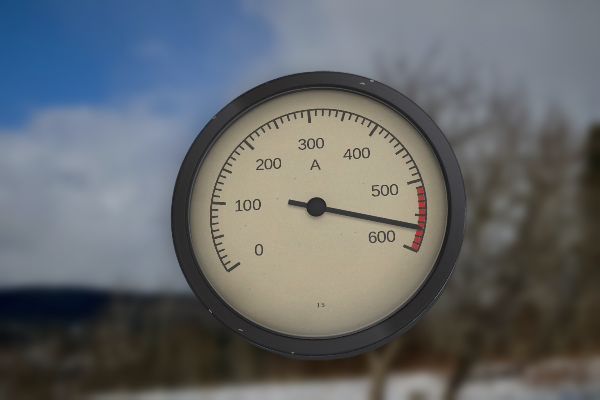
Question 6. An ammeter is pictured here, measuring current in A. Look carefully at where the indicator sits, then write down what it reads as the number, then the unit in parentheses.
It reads 570 (A)
